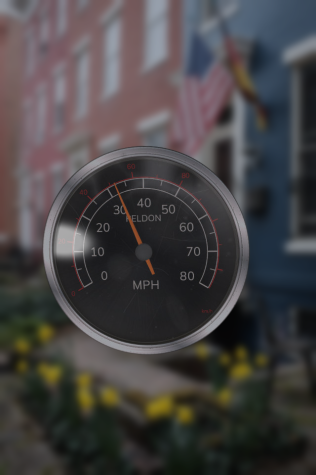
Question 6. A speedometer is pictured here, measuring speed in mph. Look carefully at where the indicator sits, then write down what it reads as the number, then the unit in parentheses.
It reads 32.5 (mph)
